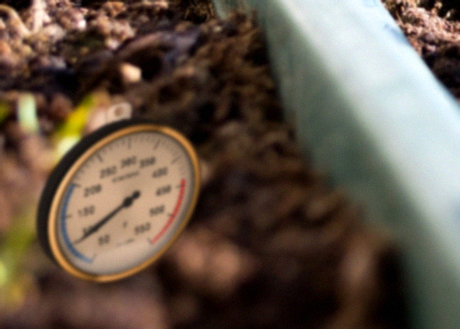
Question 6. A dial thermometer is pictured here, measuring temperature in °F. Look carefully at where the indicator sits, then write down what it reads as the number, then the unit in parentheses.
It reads 100 (°F)
